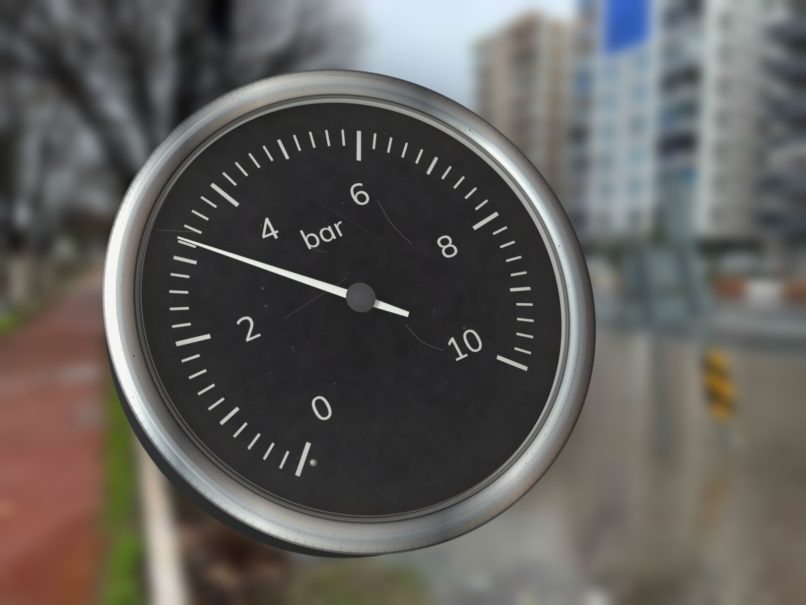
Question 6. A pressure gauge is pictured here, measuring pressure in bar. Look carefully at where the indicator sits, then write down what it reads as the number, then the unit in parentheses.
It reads 3.2 (bar)
